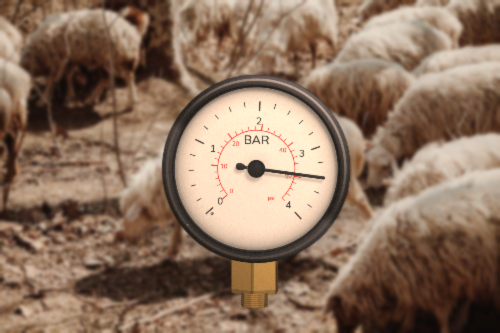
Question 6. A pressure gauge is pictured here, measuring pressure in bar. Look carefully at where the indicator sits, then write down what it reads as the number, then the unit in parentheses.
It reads 3.4 (bar)
